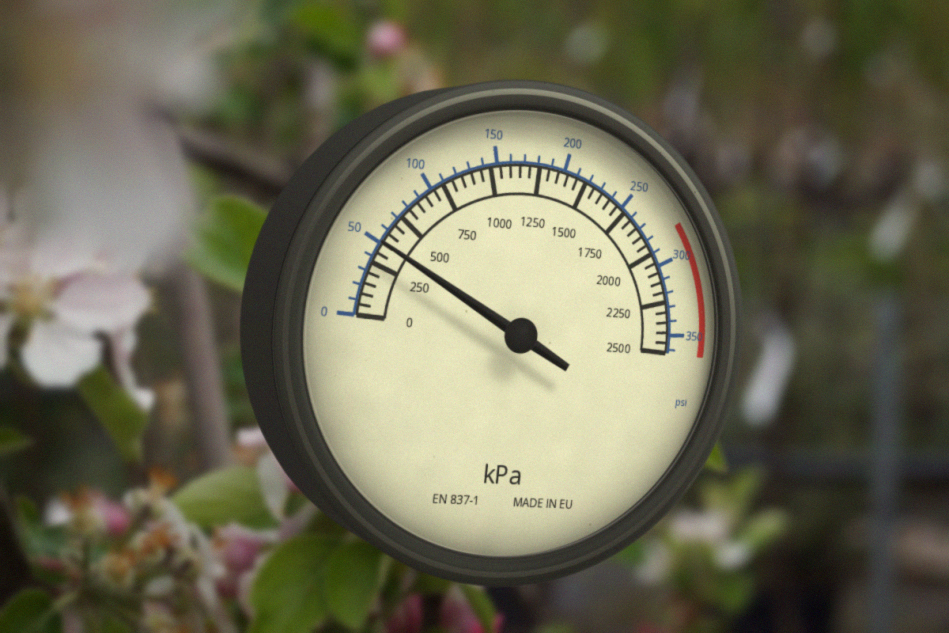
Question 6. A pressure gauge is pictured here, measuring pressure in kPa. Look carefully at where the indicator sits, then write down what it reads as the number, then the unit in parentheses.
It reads 350 (kPa)
